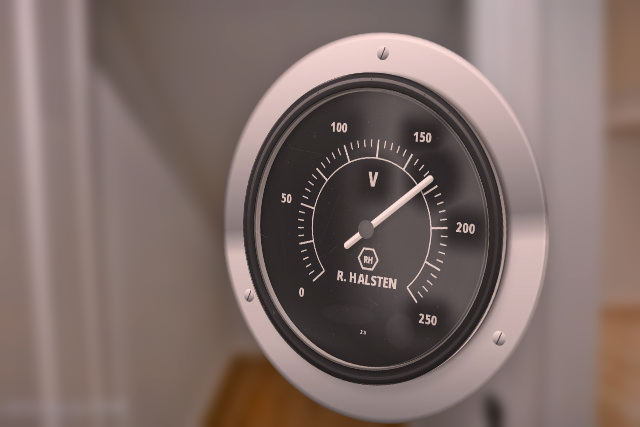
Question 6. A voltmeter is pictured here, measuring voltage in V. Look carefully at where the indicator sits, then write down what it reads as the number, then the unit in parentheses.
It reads 170 (V)
